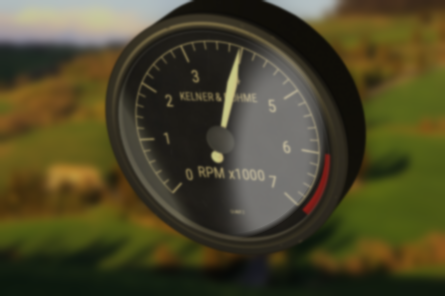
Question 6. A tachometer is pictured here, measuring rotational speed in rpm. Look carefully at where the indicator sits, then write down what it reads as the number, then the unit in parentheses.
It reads 4000 (rpm)
